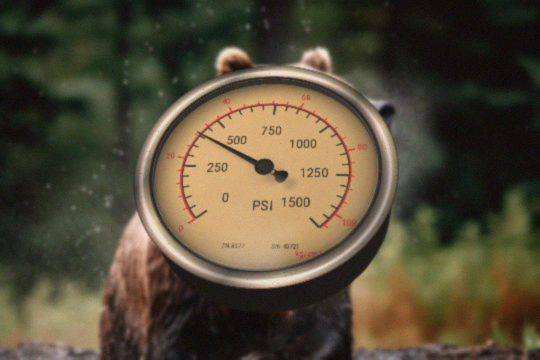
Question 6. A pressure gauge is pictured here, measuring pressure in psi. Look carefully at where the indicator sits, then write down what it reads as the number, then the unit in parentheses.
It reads 400 (psi)
